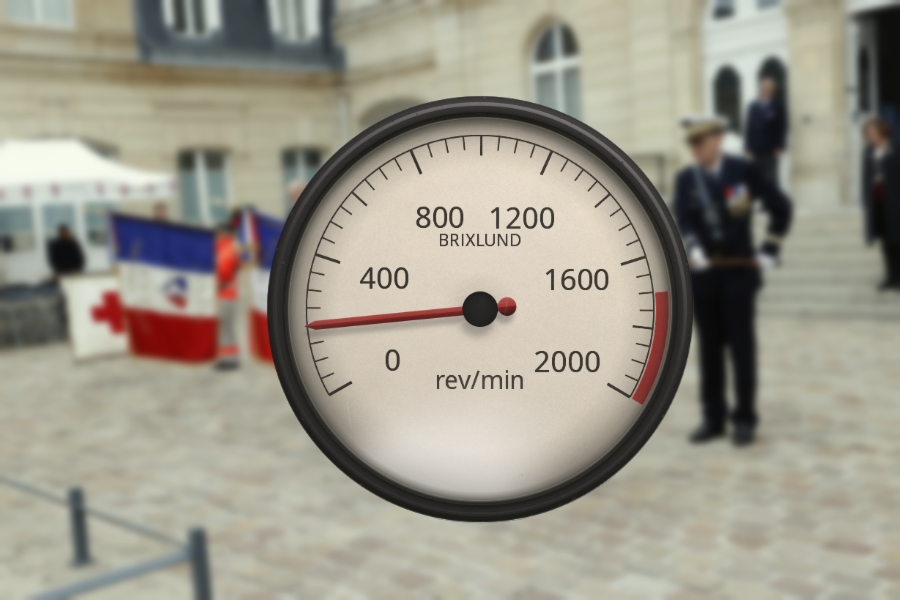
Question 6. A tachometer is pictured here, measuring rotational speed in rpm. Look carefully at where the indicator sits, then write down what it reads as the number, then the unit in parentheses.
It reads 200 (rpm)
